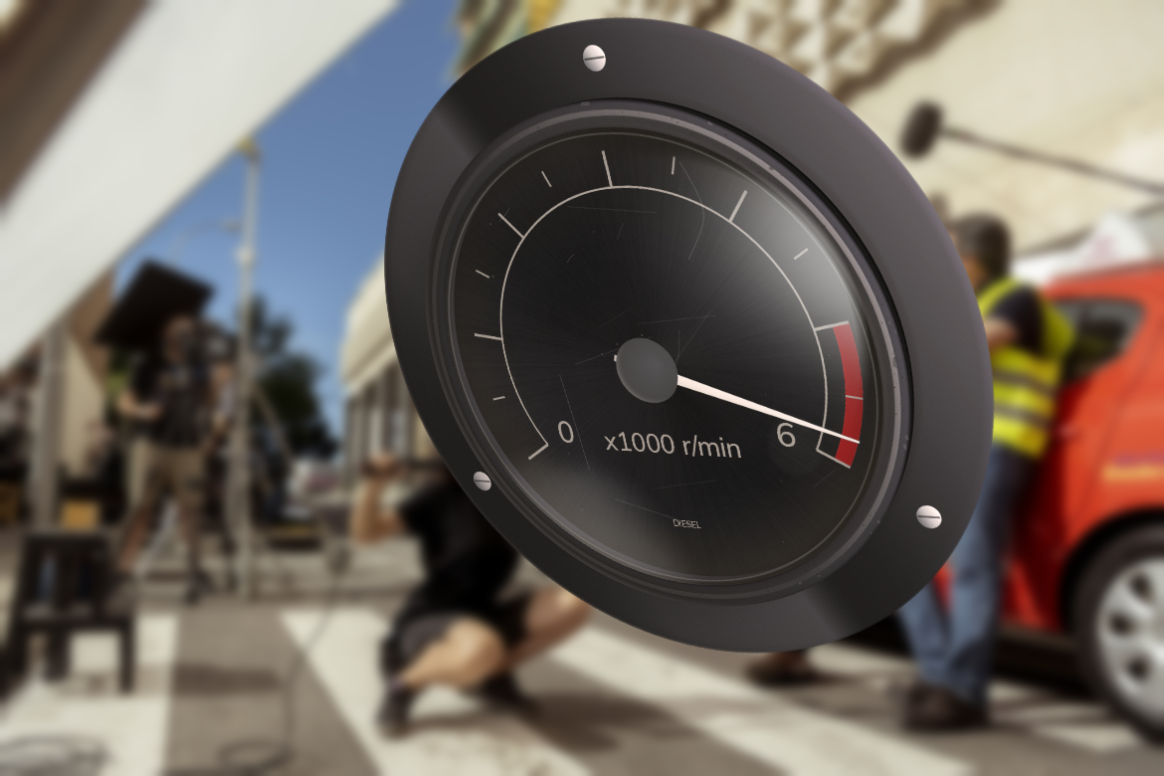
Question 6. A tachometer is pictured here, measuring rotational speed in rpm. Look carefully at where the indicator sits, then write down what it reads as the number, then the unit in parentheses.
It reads 5750 (rpm)
